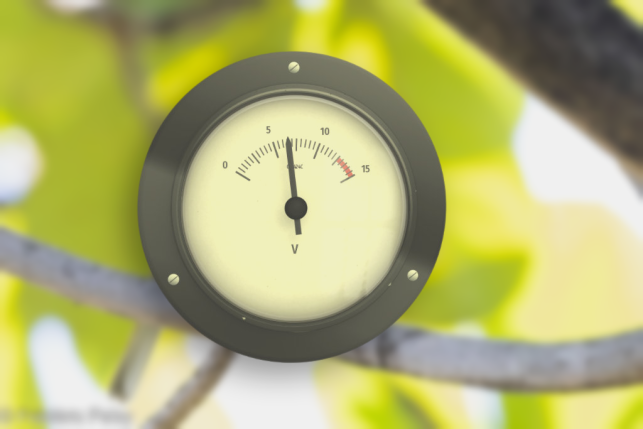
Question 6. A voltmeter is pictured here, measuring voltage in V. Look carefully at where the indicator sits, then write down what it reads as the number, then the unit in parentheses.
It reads 6.5 (V)
